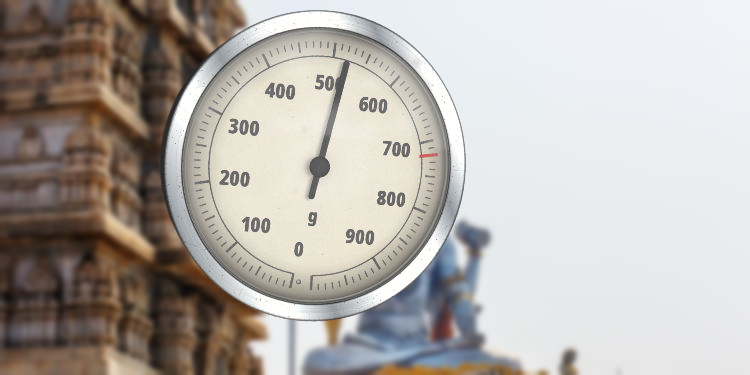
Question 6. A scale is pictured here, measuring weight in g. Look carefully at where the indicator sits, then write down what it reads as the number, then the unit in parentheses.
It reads 520 (g)
